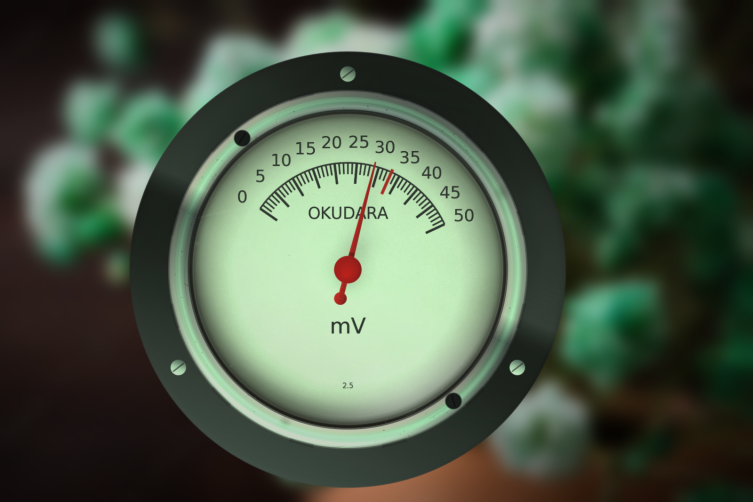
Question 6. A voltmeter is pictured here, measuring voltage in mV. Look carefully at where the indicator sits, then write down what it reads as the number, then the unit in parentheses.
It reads 29 (mV)
